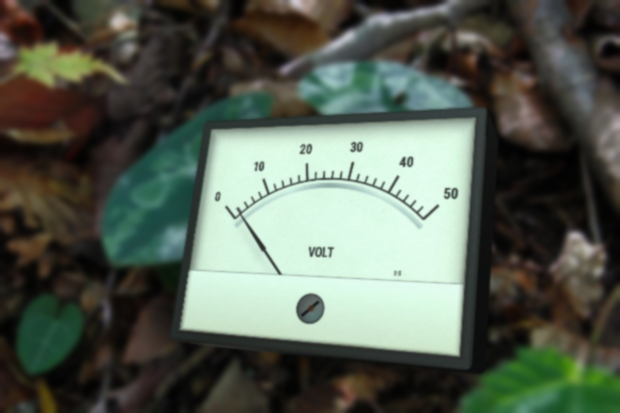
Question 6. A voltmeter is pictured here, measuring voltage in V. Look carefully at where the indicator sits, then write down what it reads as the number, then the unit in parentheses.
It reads 2 (V)
